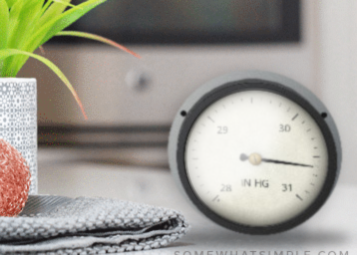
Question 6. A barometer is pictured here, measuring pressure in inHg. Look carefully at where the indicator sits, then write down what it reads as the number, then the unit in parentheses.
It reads 30.6 (inHg)
